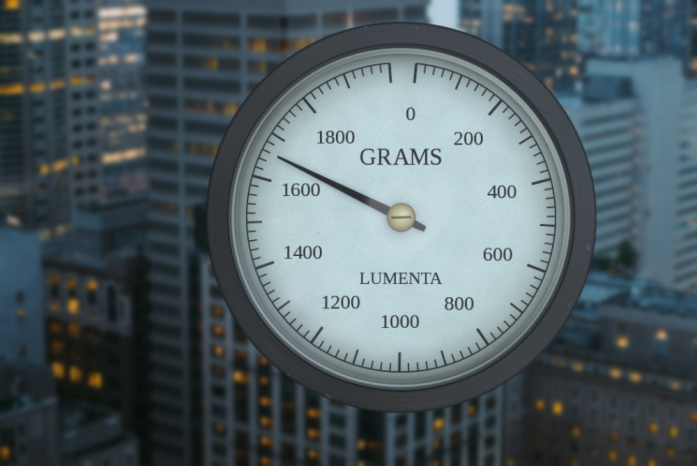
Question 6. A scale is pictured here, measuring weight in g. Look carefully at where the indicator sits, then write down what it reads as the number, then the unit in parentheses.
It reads 1660 (g)
